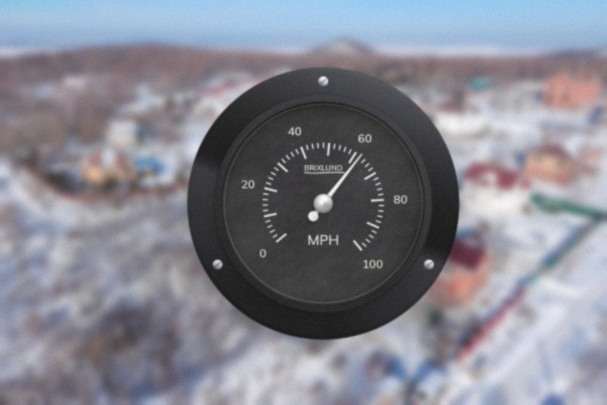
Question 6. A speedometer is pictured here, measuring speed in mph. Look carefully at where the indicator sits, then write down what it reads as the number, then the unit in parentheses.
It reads 62 (mph)
